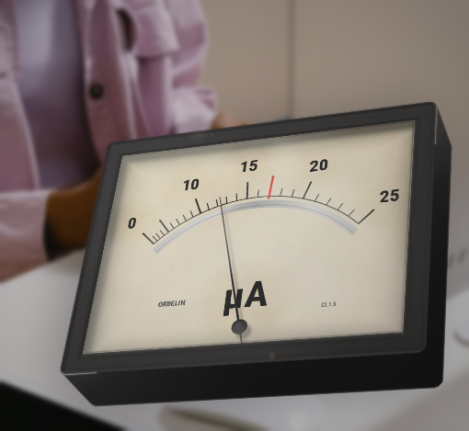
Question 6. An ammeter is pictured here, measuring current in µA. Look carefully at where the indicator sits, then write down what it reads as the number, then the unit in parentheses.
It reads 12.5 (µA)
